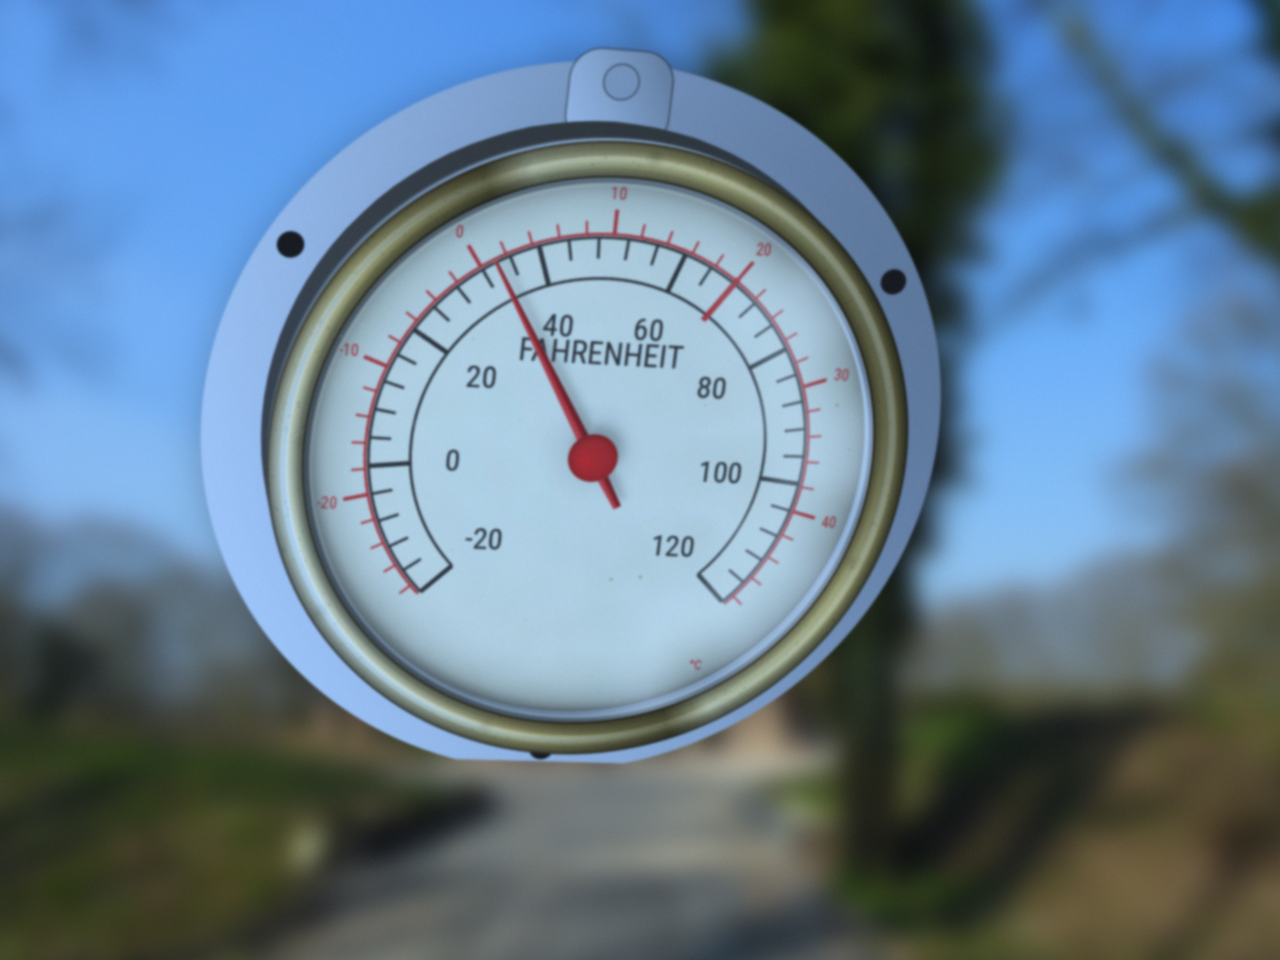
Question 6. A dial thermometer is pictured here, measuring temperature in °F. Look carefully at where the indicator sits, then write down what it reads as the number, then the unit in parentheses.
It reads 34 (°F)
